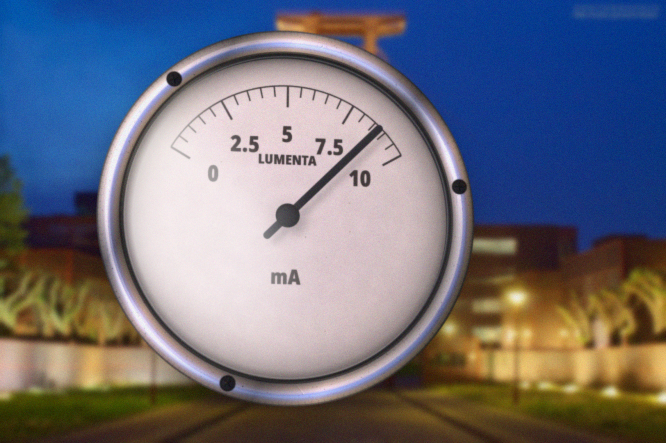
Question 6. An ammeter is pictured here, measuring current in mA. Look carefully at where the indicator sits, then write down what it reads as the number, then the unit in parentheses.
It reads 8.75 (mA)
